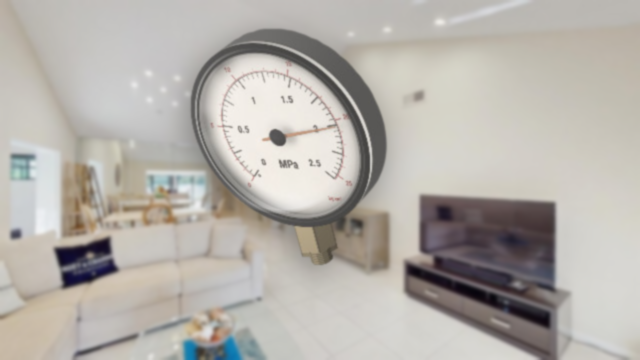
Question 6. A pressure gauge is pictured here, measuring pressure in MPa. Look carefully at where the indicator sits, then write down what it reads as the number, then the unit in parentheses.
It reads 2 (MPa)
